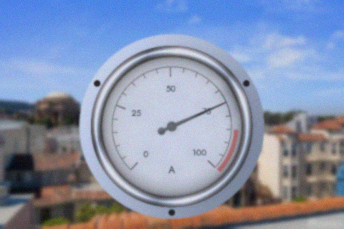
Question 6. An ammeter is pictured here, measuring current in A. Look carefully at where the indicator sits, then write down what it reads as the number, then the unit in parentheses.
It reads 75 (A)
